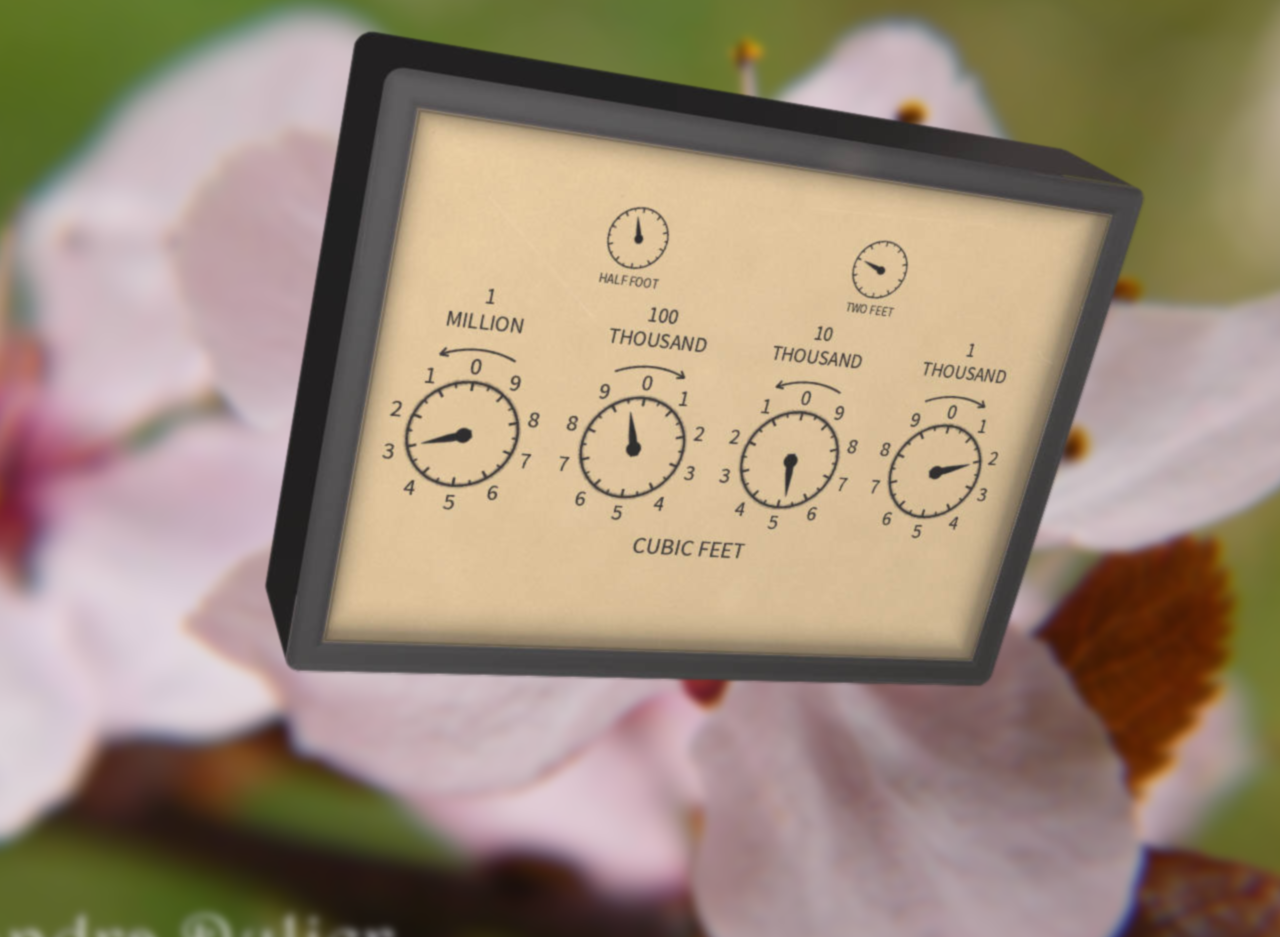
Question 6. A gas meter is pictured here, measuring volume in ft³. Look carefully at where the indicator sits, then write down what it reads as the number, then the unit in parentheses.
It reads 295200 (ft³)
